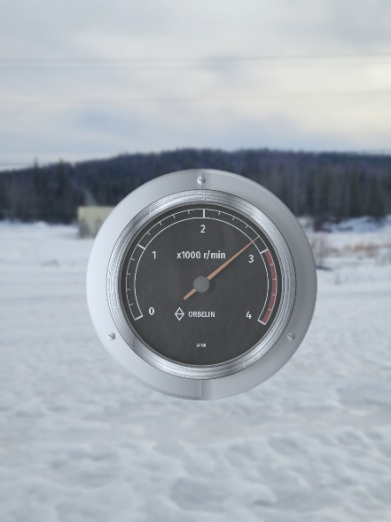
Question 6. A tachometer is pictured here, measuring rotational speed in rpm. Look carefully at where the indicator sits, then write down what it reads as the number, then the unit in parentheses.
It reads 2800 (rpm)
